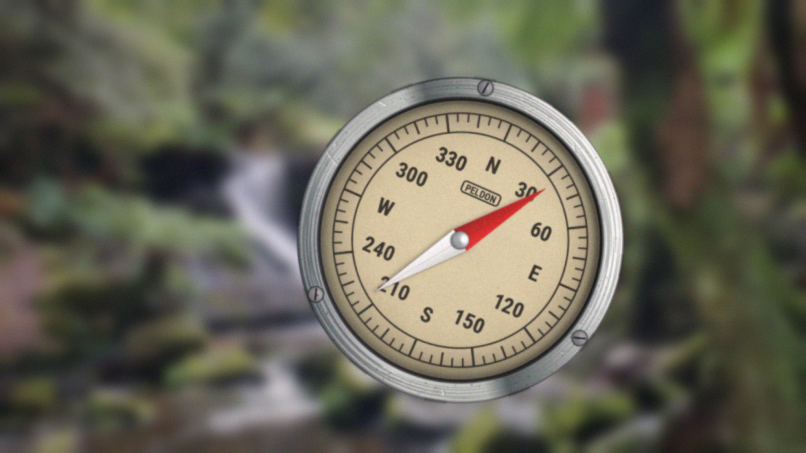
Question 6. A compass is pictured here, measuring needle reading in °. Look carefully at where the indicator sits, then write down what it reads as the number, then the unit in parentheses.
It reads 35 (°)
